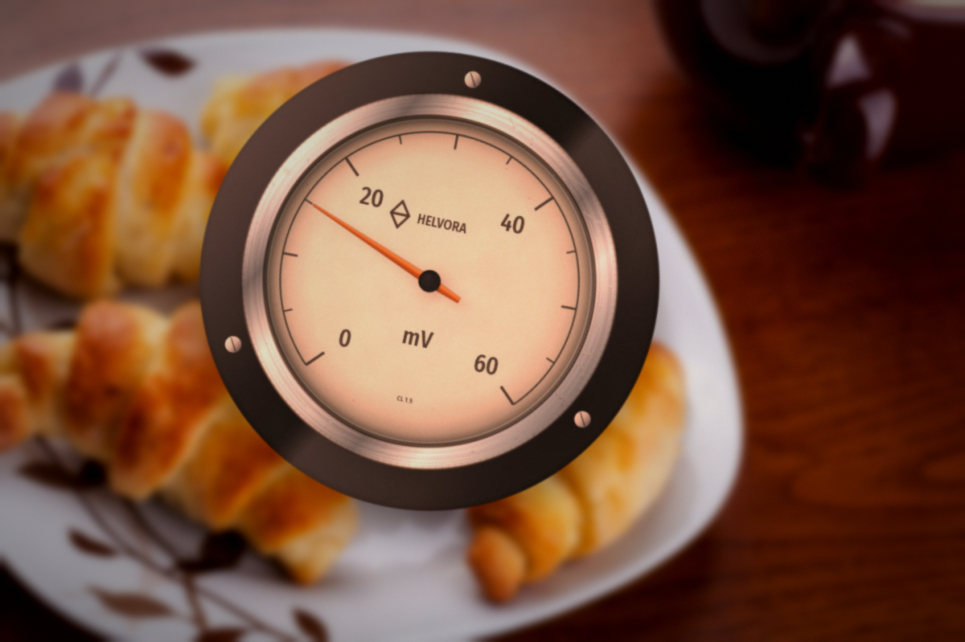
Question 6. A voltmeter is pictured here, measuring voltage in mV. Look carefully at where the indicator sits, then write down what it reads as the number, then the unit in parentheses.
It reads 15 (mV)
